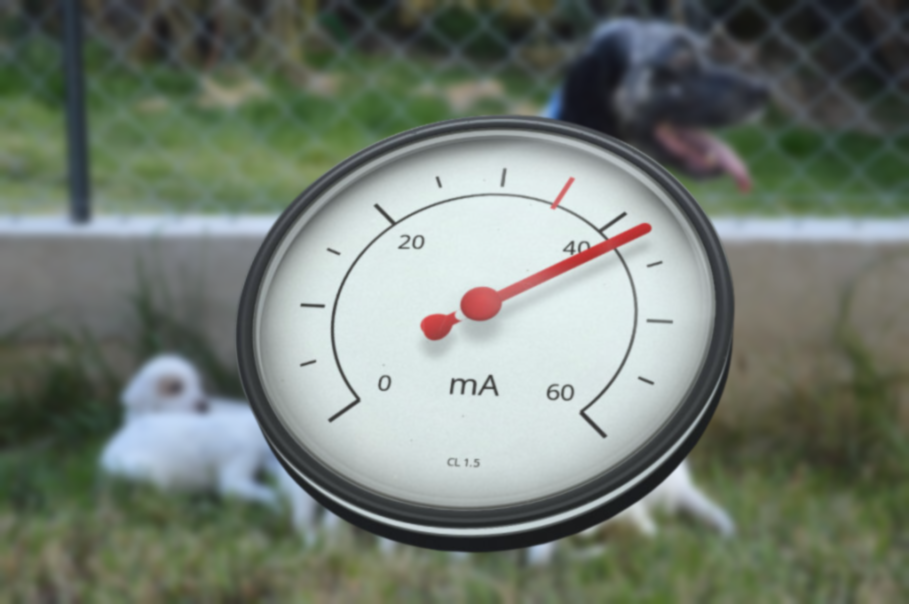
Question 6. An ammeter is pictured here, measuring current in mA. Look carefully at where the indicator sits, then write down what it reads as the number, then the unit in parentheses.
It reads 42.5 (mA)
